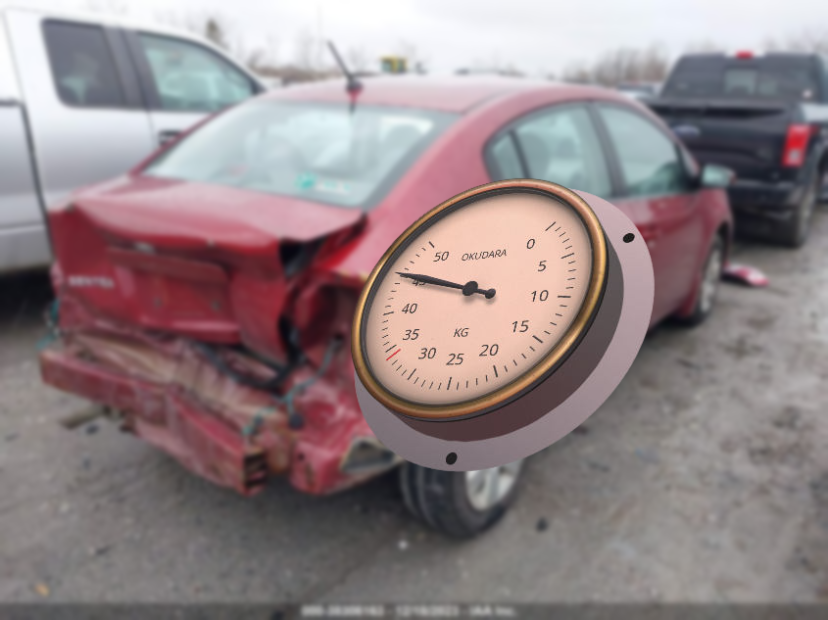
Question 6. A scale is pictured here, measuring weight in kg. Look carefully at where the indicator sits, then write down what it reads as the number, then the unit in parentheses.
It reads 45 (kg)
